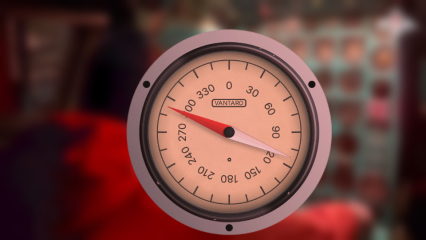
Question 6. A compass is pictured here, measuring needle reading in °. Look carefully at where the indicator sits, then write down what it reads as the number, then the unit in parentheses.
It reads 292.5 (°)
